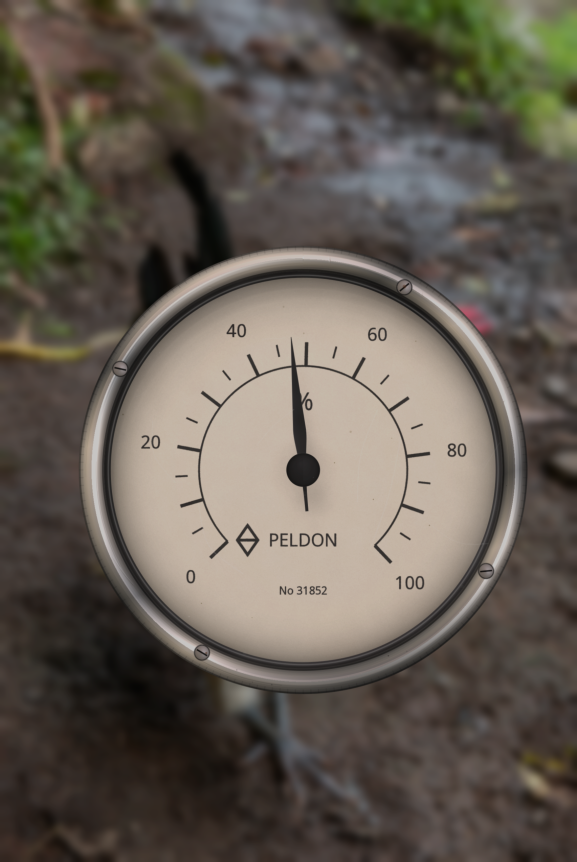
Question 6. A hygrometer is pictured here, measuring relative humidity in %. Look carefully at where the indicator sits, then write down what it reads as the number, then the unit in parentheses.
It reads 47.5 (%)
